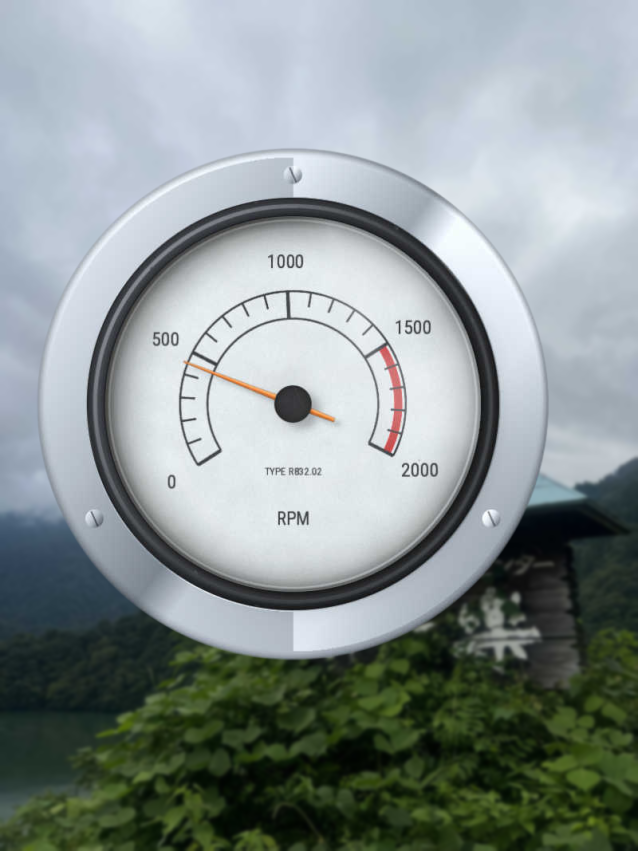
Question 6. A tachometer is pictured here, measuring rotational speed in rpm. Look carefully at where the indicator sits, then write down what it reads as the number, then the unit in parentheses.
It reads 450 (rpm)
